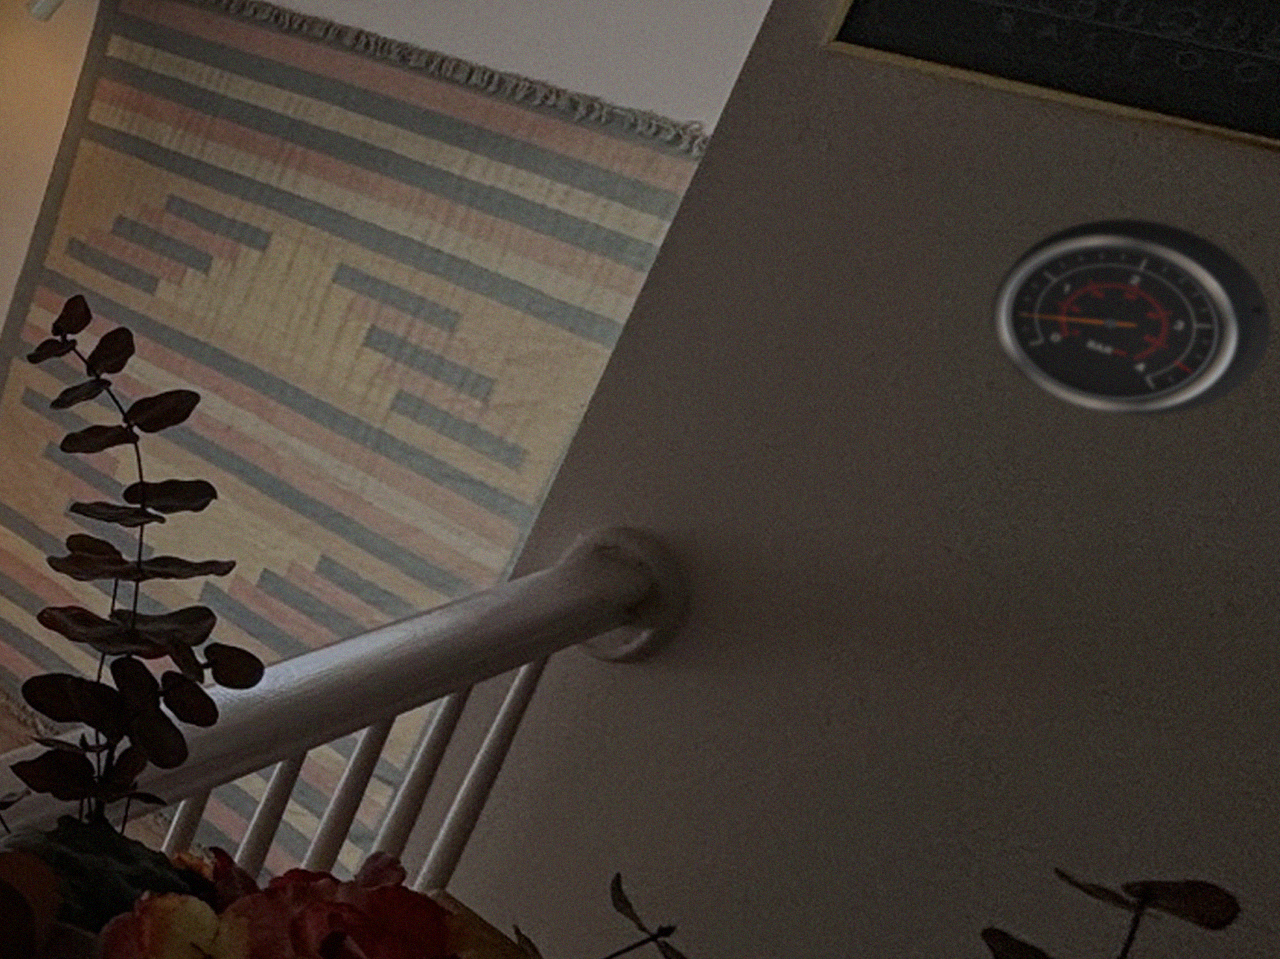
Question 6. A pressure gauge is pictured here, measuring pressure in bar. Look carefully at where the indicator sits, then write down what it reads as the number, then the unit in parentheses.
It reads 0.4 (bar)
